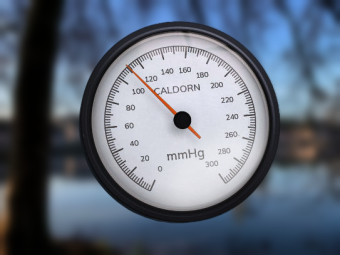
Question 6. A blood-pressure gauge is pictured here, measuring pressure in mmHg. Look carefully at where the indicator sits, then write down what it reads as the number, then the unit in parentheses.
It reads 110 (mmHg)
